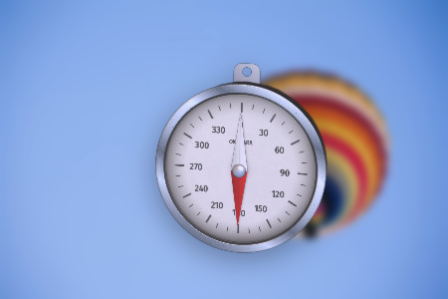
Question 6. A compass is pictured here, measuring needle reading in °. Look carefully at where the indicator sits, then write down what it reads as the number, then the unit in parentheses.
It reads 180 (°)
